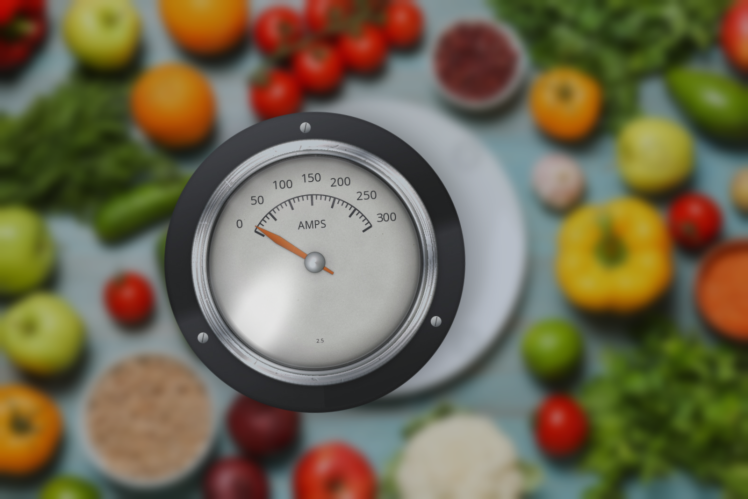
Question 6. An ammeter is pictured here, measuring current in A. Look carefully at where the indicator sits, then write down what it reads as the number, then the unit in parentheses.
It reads 10 (A)
